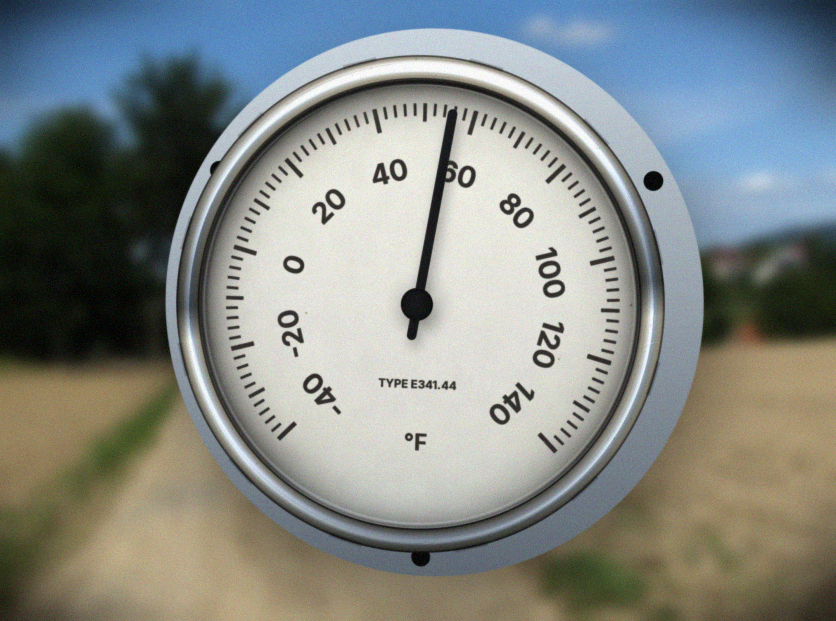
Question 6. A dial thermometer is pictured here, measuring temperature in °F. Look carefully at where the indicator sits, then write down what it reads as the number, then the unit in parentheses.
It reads 56 (°F)
